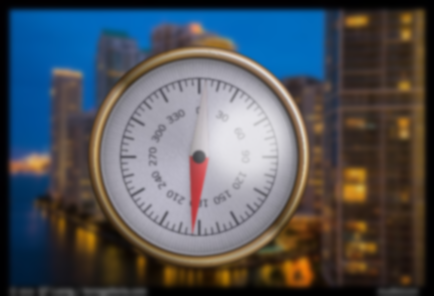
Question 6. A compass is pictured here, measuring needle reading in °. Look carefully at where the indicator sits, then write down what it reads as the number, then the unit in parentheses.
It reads 185 (°)
